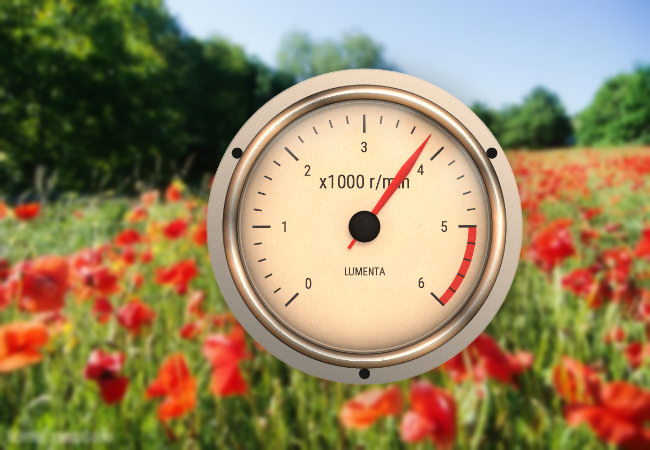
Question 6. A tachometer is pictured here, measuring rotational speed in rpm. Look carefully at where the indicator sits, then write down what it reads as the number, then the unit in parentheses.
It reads 3800 (rpm)
